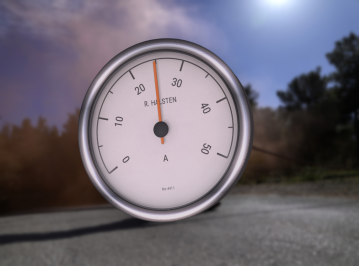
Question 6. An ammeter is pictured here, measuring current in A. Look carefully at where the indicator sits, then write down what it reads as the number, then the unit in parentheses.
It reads 25 (A)
